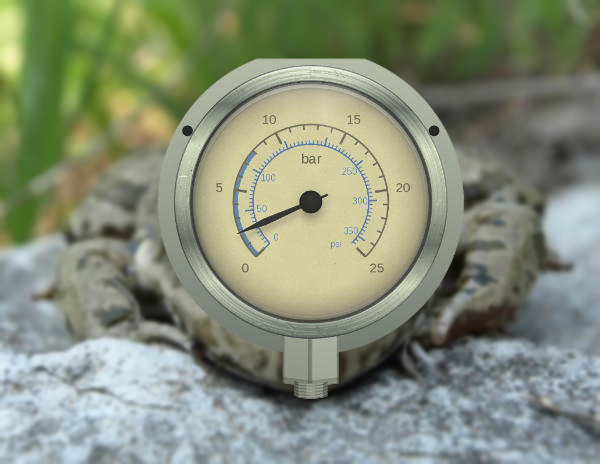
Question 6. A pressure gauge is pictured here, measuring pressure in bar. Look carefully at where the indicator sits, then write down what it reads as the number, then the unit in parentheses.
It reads 2 (bar)
